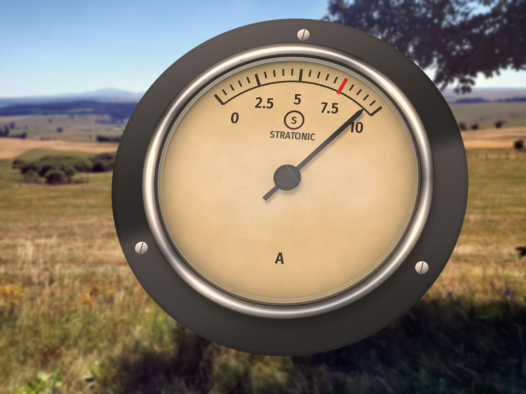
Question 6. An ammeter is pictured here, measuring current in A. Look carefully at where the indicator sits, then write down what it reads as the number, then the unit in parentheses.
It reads 9.5 (A)
